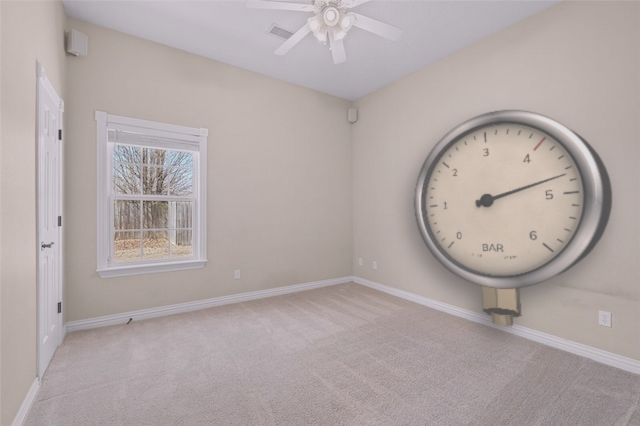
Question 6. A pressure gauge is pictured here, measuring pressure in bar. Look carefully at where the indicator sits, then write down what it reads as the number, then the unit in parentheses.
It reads 4.7 (bar)
